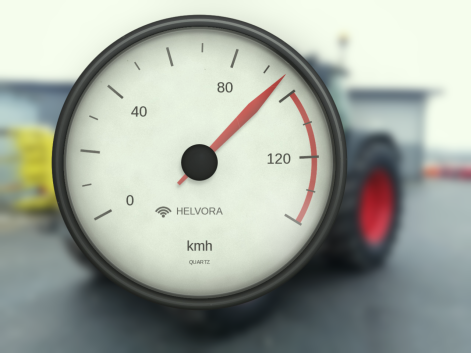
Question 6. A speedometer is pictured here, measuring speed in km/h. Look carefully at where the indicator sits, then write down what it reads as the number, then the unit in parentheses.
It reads 95 (km/h)
